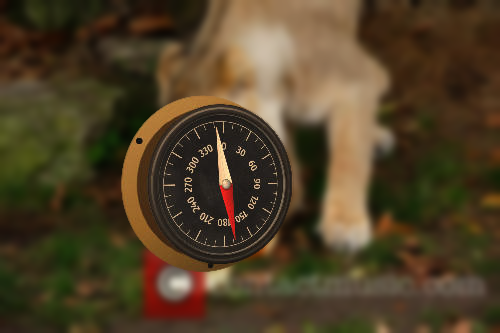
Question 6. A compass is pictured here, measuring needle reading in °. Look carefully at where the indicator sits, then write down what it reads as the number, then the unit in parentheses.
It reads 170 (°)
